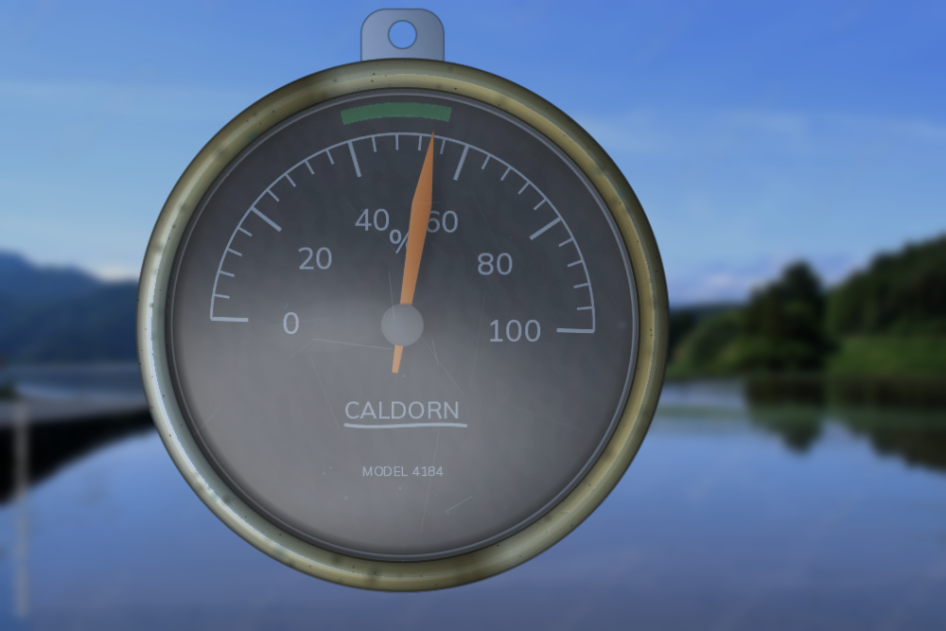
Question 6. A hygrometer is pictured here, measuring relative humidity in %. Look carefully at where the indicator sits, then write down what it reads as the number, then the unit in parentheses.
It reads 54 (%)
